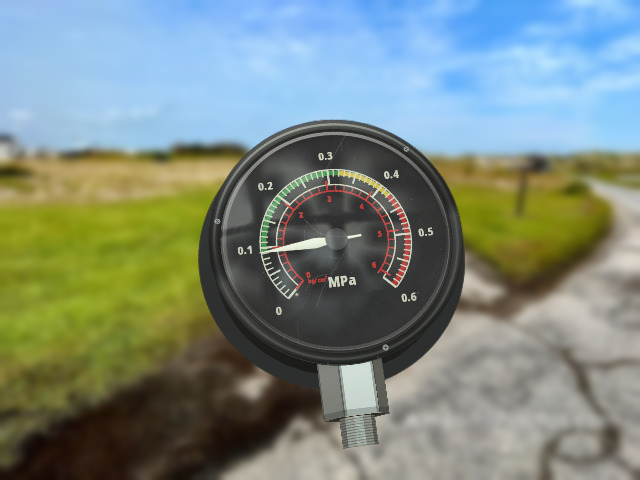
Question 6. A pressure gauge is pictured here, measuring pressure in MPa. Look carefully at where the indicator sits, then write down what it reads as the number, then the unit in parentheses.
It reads 0.09 (MPa)
